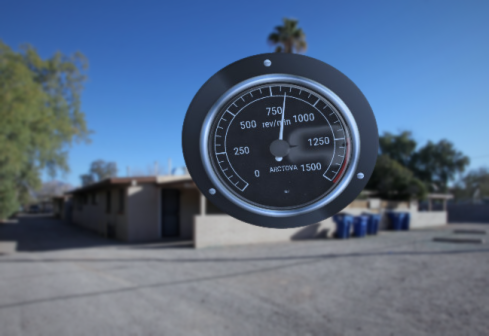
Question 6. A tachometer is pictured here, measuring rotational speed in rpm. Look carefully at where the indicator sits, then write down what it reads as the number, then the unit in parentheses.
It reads 825 (rpm)
